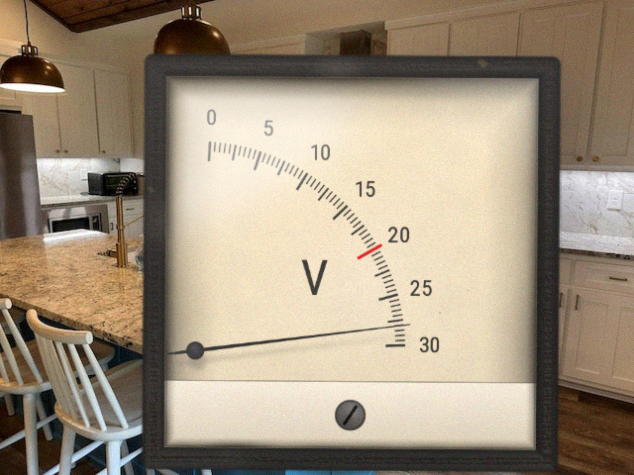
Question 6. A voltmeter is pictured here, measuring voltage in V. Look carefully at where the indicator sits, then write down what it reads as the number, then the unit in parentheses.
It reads 28 (V)
